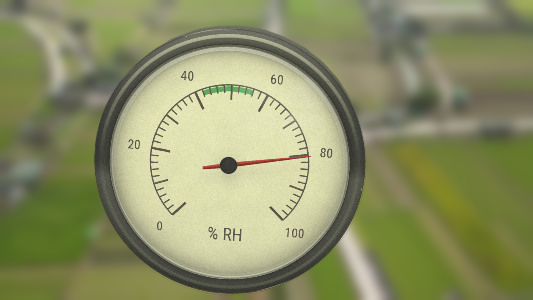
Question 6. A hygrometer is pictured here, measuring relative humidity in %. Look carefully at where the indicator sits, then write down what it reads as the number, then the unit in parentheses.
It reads 80 (%)
